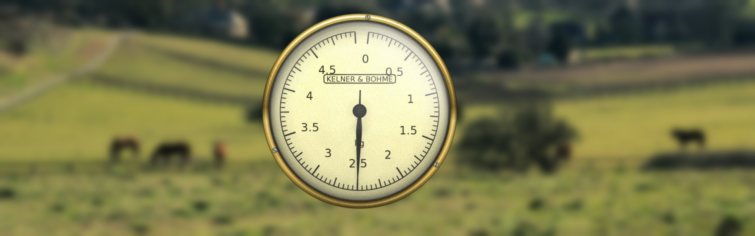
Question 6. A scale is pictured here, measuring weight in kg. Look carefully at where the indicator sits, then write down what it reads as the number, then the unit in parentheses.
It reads 2.5 (kg)
